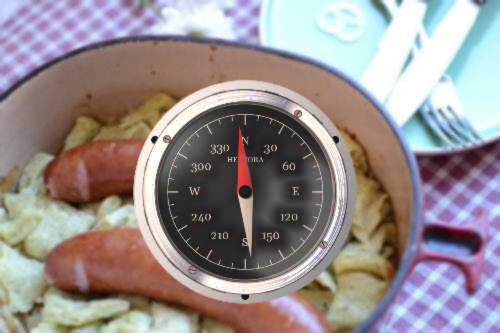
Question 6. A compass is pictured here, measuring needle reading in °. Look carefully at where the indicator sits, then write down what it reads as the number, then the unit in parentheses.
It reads 355 (°)
